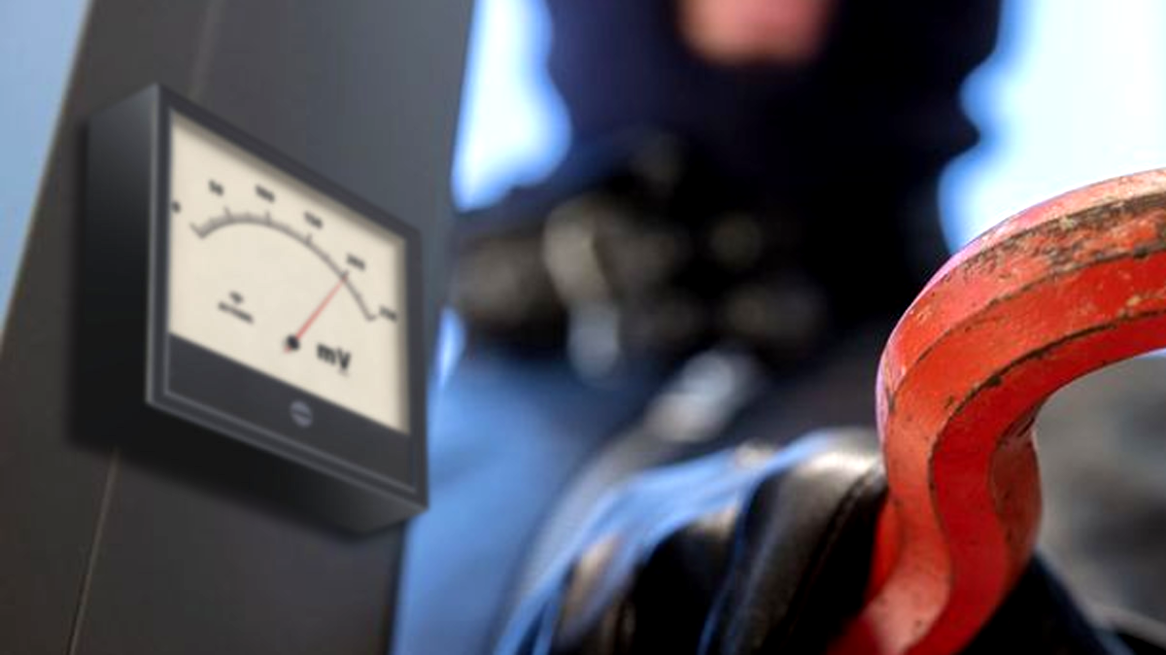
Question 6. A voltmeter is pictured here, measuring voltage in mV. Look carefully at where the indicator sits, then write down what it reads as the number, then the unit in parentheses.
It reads 200 (mV)
